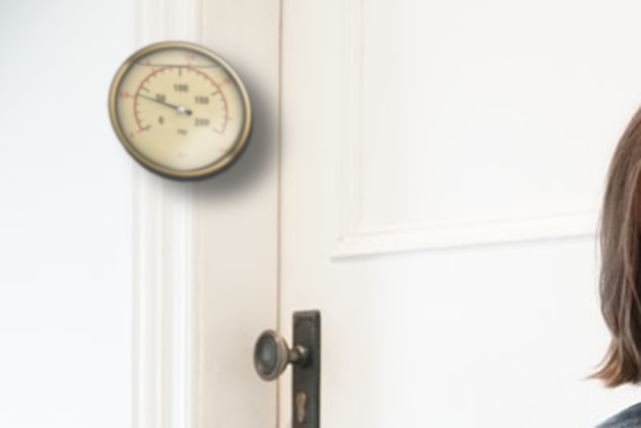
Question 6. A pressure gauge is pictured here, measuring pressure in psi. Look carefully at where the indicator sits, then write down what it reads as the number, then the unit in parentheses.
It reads 40 (psi)
